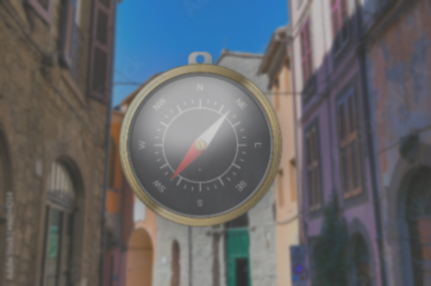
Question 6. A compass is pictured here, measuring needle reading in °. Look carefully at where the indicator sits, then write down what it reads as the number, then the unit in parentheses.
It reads 220 (°)
